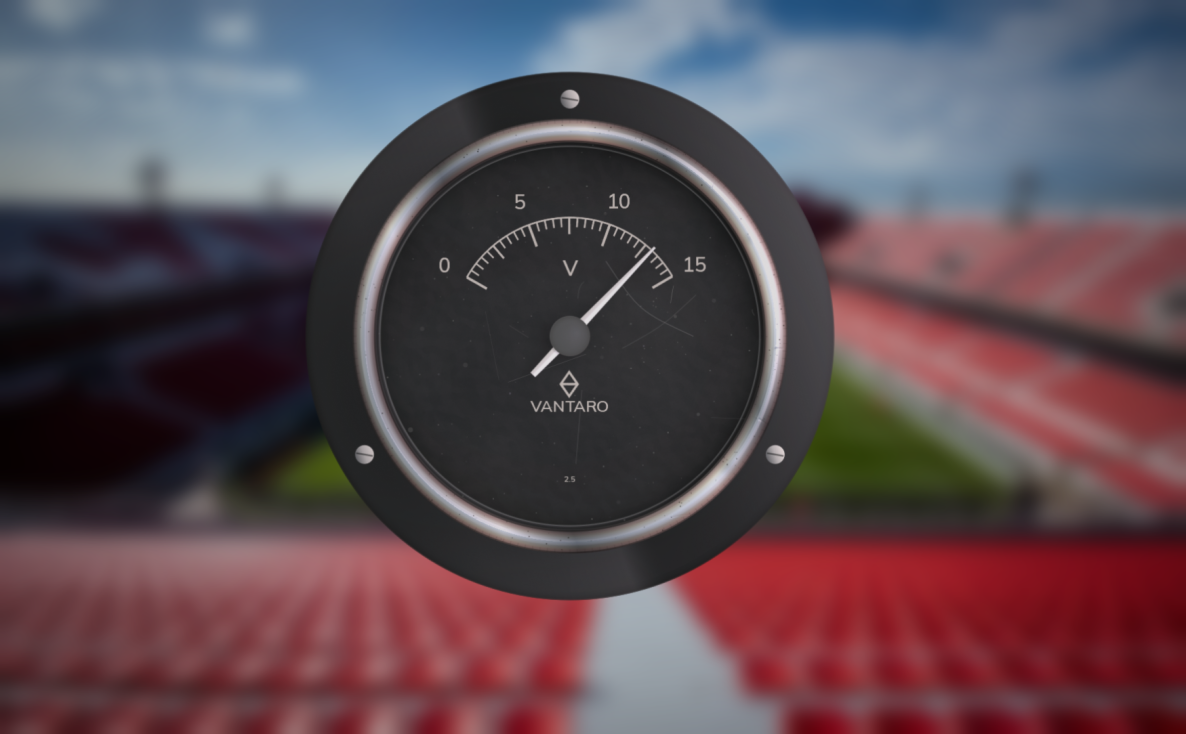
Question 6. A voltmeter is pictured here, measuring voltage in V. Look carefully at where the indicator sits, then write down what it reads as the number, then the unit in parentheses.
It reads 13 (V)
